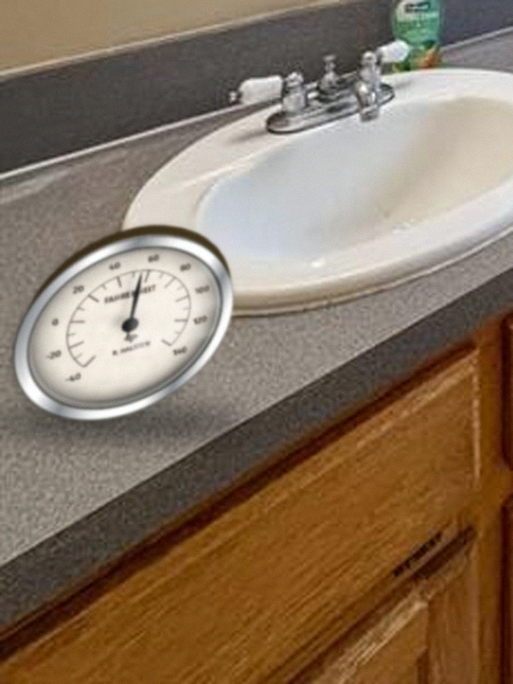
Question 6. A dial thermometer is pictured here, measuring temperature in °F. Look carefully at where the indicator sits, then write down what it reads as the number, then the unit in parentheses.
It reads 55 (°F)
